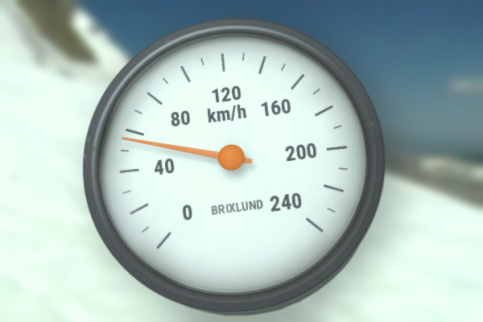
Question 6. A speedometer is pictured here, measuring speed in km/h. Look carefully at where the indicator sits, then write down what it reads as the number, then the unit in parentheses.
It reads 55 (km/h)
